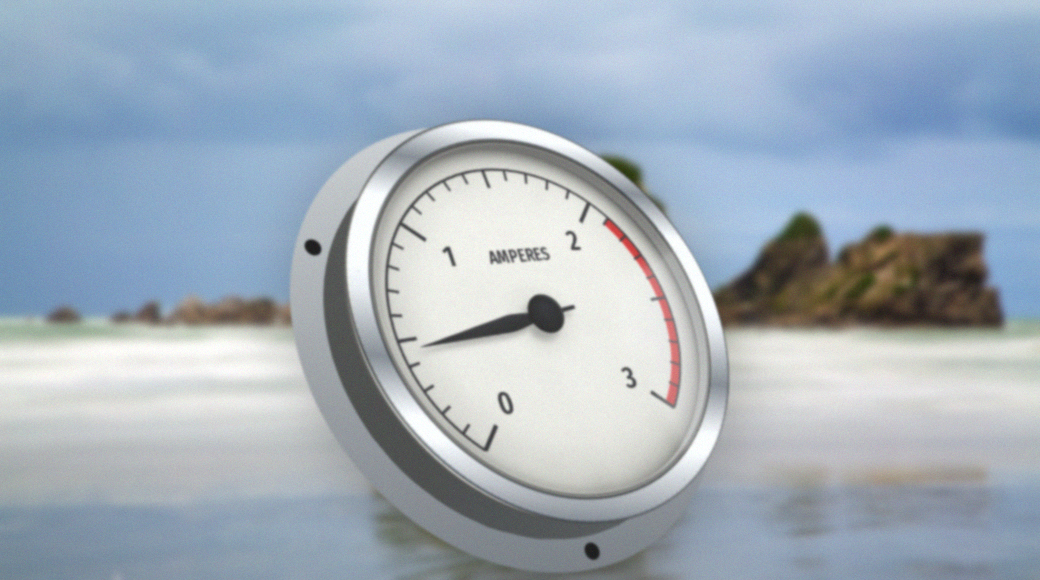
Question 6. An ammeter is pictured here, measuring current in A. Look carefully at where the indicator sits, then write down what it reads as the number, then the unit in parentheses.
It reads 0.45 (A)
